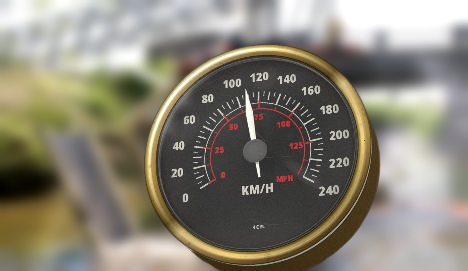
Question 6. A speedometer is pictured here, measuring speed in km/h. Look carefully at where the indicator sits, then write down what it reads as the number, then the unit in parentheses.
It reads 110 (km/h)
